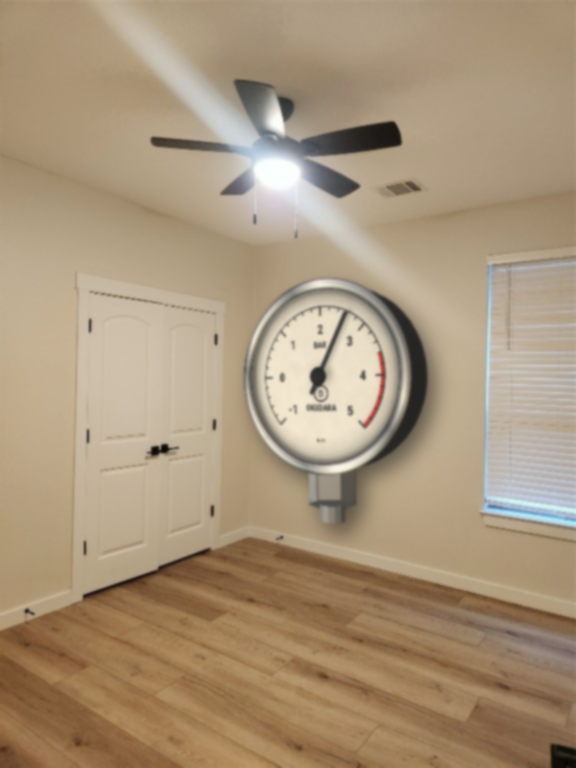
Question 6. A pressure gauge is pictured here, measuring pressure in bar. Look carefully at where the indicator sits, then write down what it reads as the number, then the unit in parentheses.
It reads 2.6 (bar)
